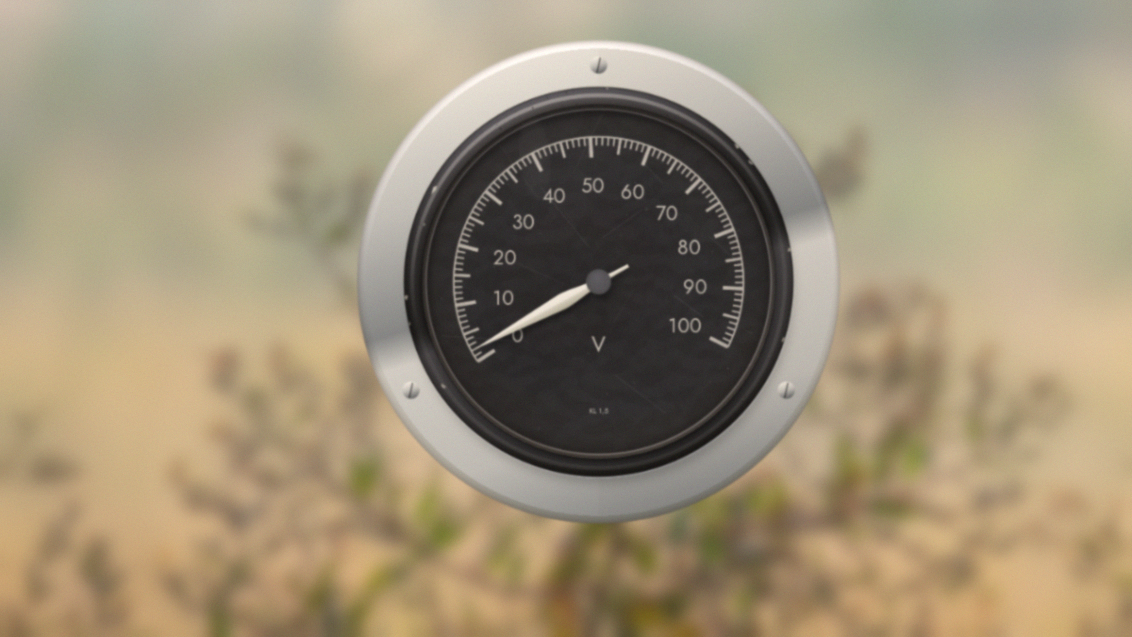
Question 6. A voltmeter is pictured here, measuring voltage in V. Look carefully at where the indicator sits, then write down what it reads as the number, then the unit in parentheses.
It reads 2 (V)
